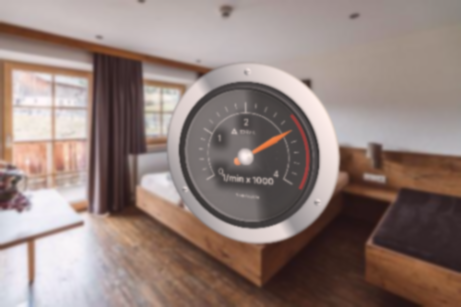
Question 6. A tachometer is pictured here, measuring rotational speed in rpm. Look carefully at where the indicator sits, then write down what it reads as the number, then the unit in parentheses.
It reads 3000 (rpm)
